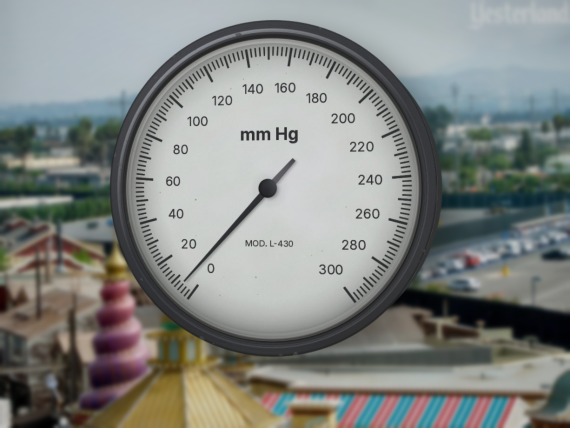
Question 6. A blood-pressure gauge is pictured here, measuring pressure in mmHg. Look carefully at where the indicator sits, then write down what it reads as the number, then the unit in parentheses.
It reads 6 (mmHg)
